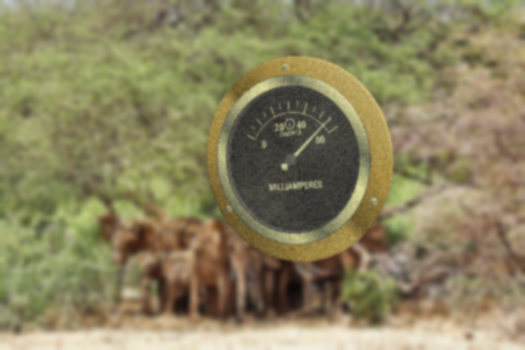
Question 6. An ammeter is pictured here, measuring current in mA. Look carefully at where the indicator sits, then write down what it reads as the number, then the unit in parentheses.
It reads 55 (mA)
